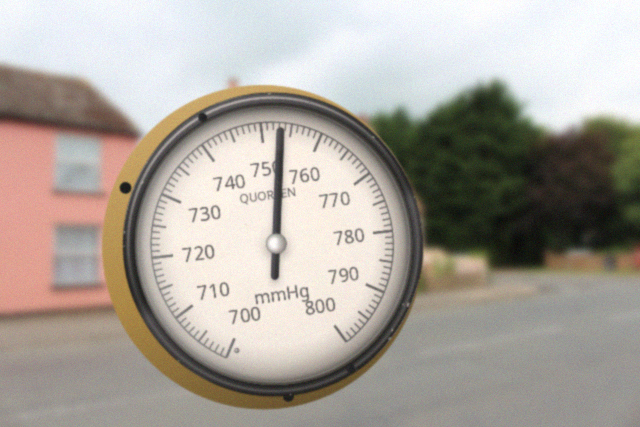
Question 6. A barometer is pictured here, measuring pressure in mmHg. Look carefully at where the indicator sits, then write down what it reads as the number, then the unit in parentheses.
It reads 753 (mmHg)
